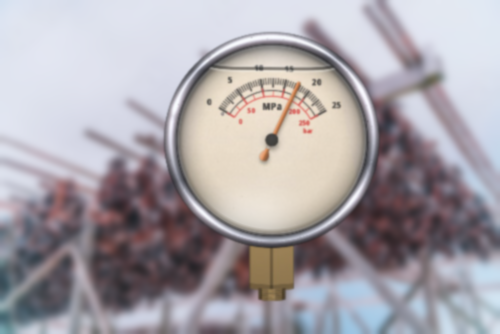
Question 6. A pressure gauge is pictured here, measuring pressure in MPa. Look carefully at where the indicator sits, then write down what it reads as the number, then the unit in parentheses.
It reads 17.5 (MPa)
